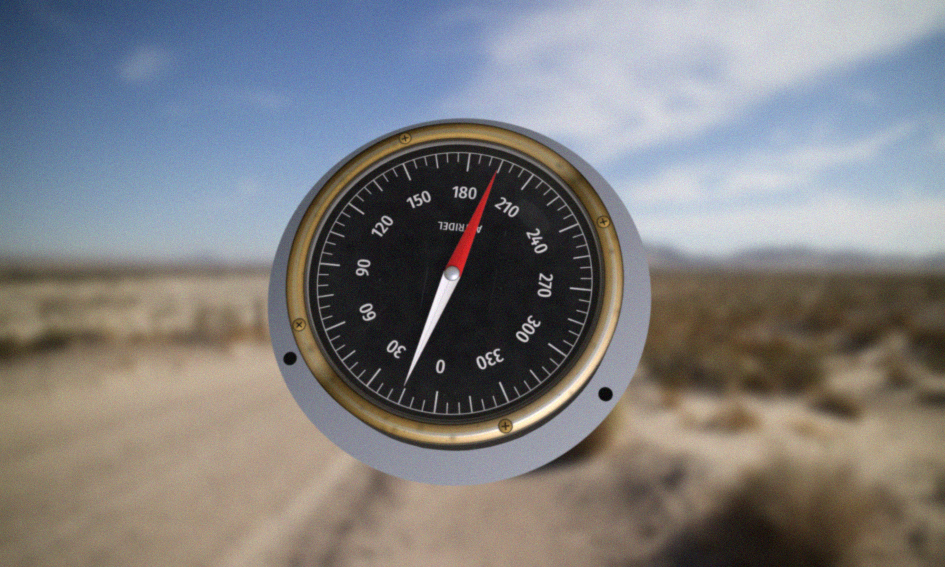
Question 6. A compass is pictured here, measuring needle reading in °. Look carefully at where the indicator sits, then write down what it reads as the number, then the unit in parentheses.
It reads 195 (°)
